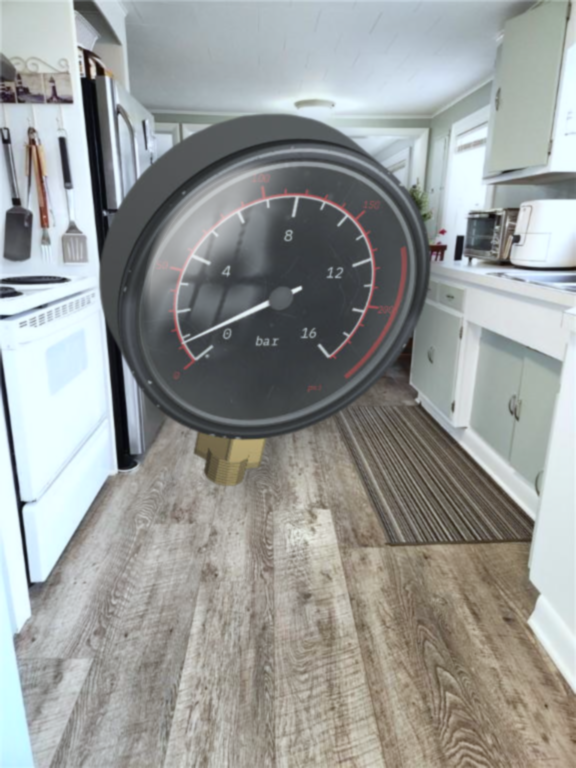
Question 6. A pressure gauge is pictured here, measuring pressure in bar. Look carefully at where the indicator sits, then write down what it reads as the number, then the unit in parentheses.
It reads 1 (bar)
